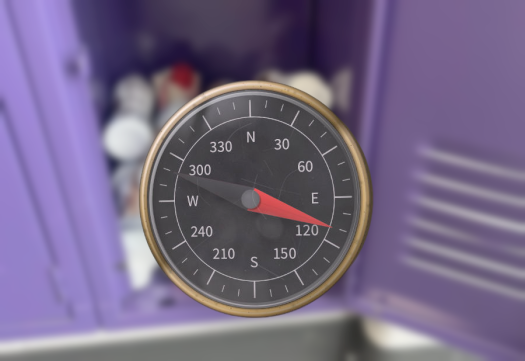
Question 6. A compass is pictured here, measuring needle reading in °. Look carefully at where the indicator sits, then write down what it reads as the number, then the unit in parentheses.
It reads 110 (°)
